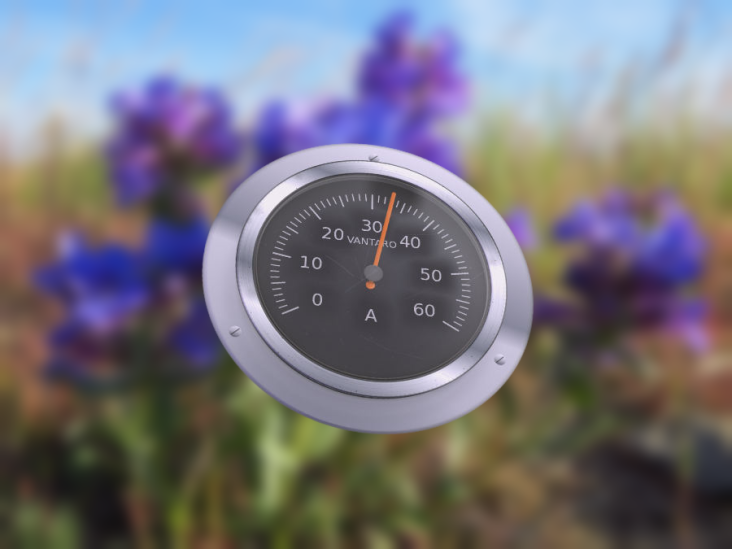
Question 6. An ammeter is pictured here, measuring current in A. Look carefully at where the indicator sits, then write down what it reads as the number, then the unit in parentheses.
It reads 33 (A)
